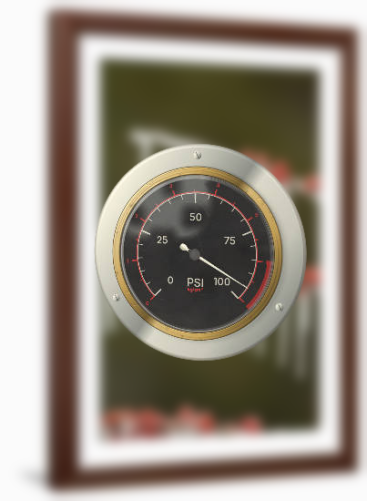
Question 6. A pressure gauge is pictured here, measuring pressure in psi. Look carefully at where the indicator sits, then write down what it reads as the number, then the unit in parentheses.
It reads 95 (psi)
